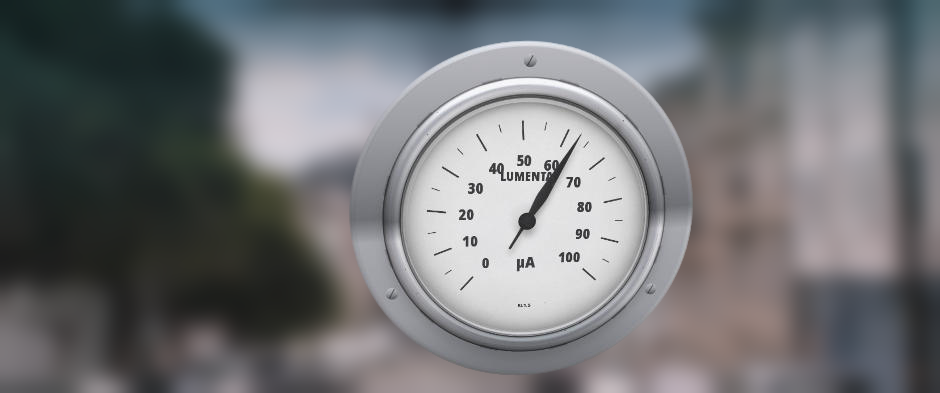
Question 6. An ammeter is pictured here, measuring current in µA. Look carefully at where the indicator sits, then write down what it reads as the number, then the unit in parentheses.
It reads 62.5 (µA)
